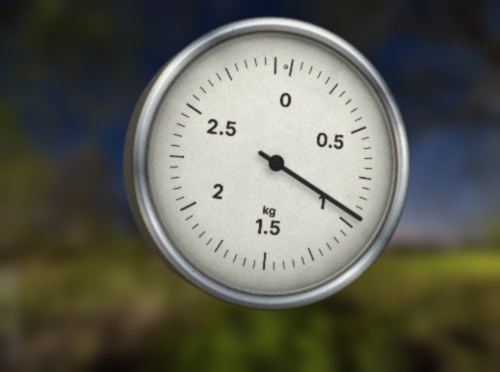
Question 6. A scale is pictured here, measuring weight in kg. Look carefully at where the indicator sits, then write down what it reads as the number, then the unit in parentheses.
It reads 0.95 (kg)
